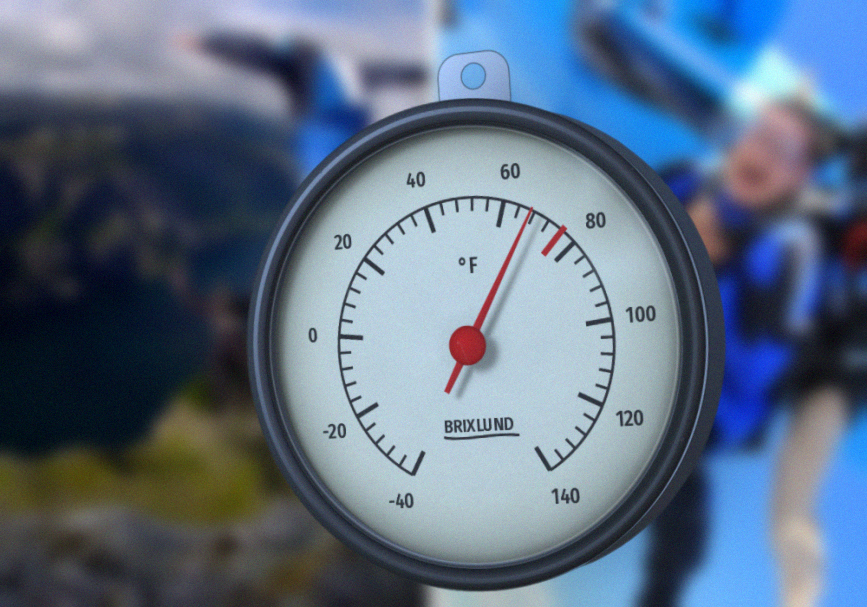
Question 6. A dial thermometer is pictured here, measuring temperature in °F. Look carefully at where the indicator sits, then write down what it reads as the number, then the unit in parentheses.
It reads 68 (°F)
